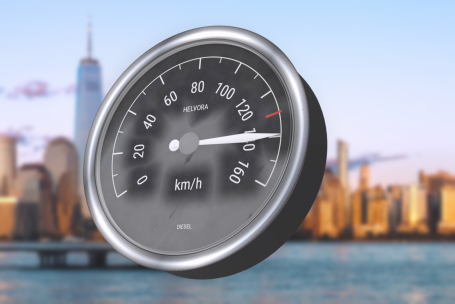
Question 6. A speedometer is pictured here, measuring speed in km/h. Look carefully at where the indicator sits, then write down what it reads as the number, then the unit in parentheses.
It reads 140 (km/h)
